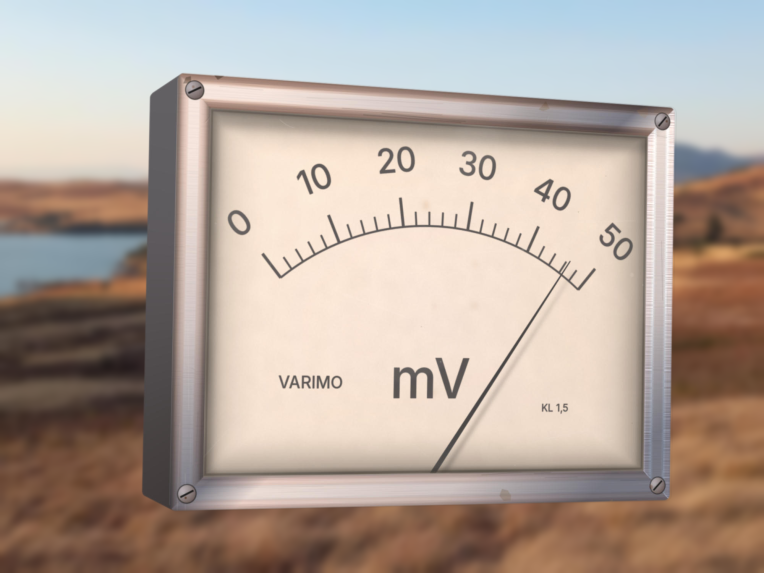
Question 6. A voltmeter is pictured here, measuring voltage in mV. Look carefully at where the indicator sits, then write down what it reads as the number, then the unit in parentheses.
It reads 46 (mV)
